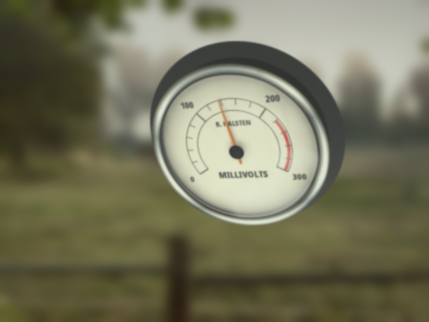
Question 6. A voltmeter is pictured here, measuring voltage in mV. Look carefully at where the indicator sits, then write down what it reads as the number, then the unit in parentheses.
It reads 140 (mV)
